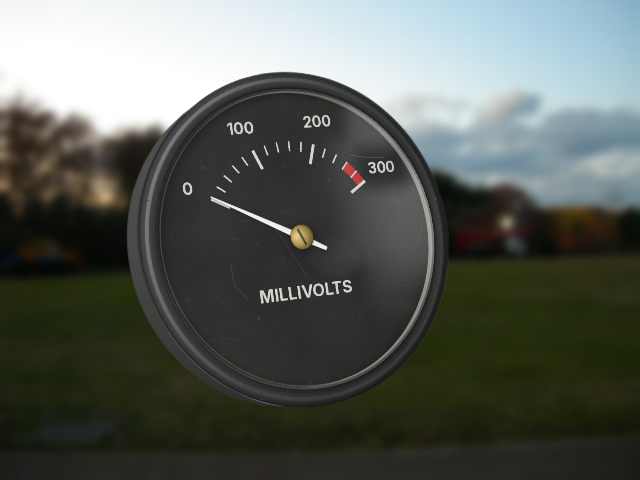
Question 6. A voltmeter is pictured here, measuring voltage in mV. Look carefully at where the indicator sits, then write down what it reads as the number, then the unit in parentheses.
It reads 0 (mV)
